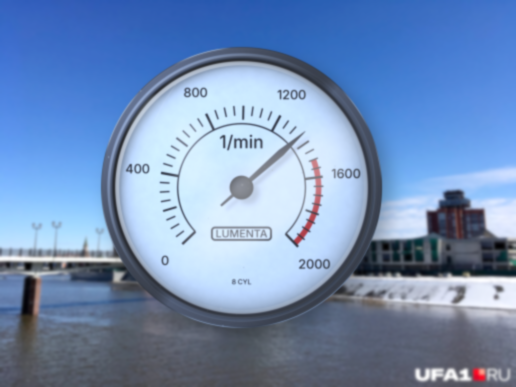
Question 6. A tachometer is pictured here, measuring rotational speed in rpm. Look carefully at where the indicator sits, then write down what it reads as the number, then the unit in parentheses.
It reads 1350 (rpm)
